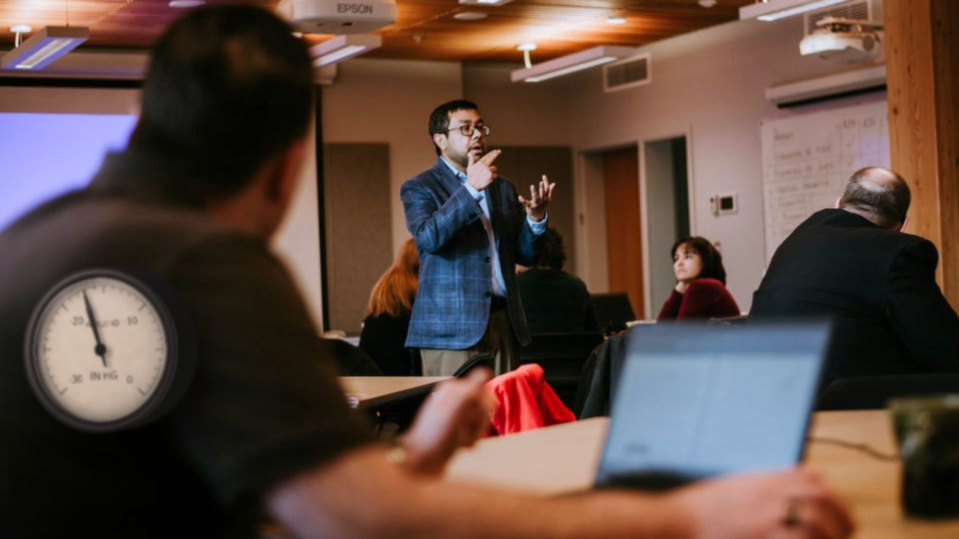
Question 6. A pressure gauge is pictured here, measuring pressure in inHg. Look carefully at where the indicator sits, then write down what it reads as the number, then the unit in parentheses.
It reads -17 (inHg)
